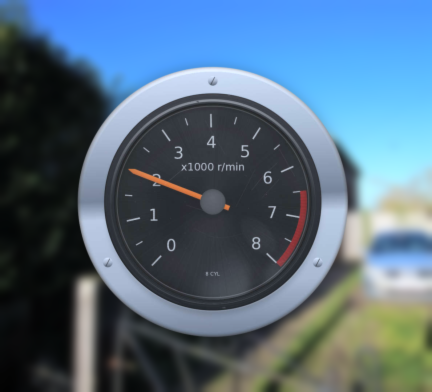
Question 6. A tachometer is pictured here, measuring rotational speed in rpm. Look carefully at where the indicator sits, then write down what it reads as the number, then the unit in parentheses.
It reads 2000 (rpm)
